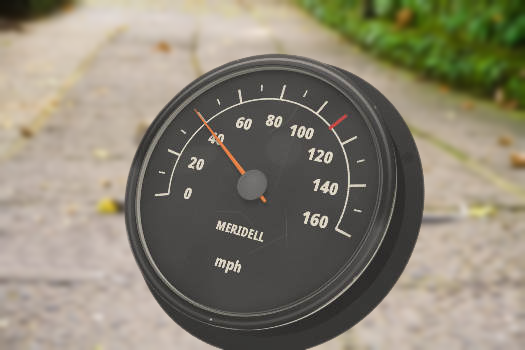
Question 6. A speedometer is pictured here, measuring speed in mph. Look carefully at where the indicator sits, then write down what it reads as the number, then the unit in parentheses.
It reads 40 (mph)
